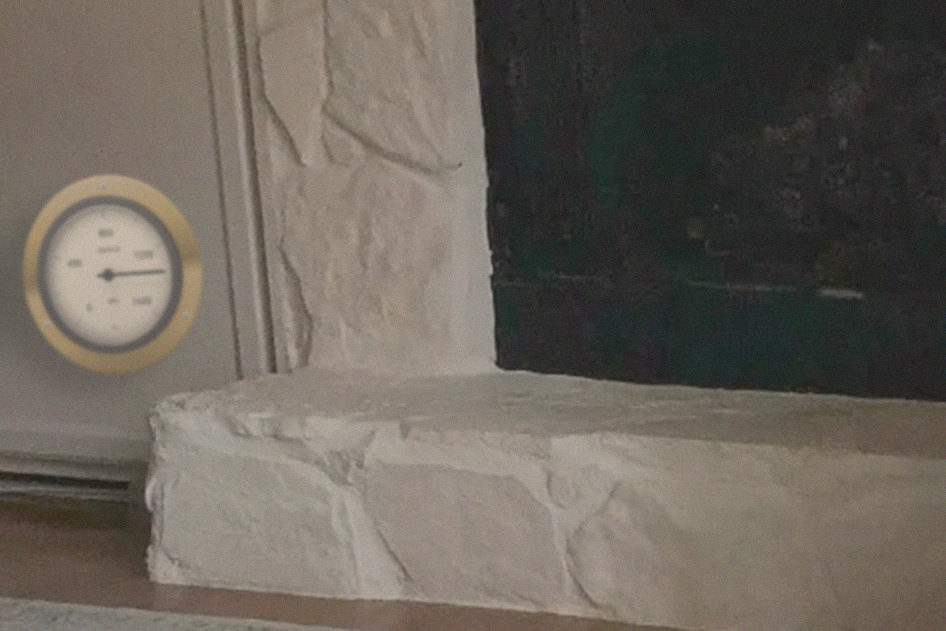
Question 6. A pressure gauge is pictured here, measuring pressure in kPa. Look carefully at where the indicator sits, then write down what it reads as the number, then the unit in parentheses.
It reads 1350 (kPa)
